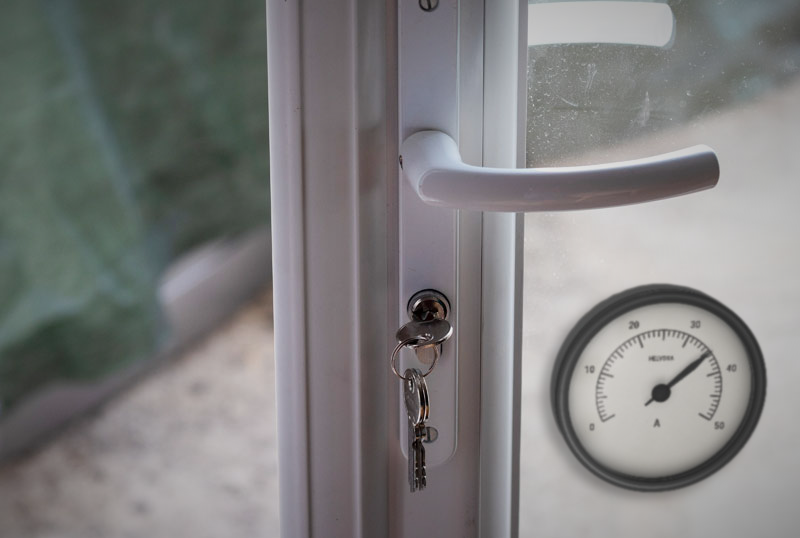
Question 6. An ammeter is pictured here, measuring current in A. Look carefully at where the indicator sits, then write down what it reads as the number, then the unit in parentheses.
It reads 35 (A)
